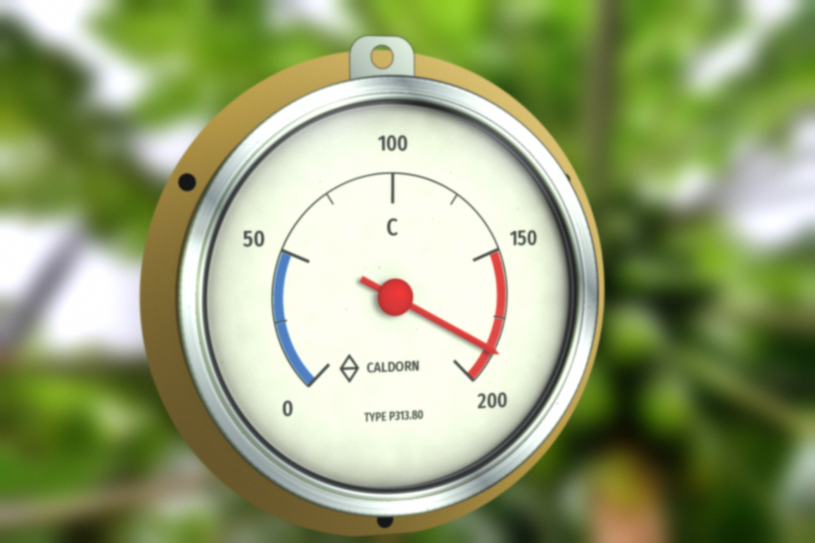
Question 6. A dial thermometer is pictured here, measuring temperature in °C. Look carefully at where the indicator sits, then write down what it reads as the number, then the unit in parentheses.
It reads 187.5 (°C)
